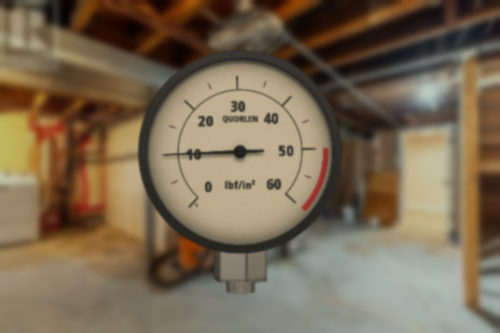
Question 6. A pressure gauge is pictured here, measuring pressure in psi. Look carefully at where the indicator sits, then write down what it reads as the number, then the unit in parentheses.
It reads 10 (psi)
